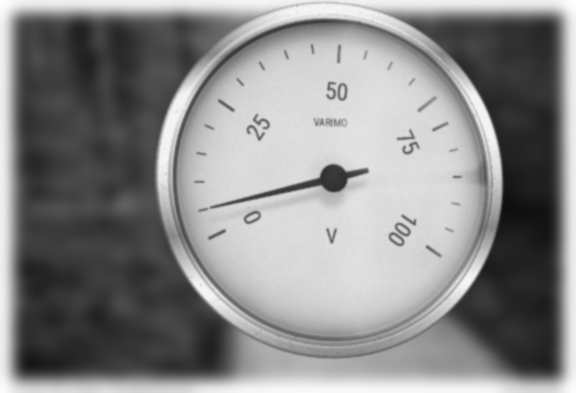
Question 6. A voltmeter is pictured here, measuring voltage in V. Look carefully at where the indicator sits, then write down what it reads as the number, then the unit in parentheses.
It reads 5 (V)
